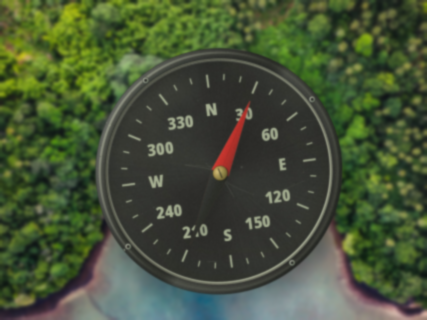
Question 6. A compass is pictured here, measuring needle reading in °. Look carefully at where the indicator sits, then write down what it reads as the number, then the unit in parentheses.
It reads 30 (°)
